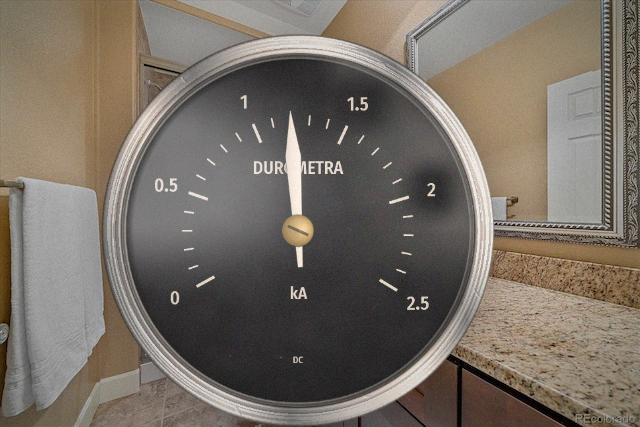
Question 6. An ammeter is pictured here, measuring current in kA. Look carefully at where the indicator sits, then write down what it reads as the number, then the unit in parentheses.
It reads 1.2 (kA)
